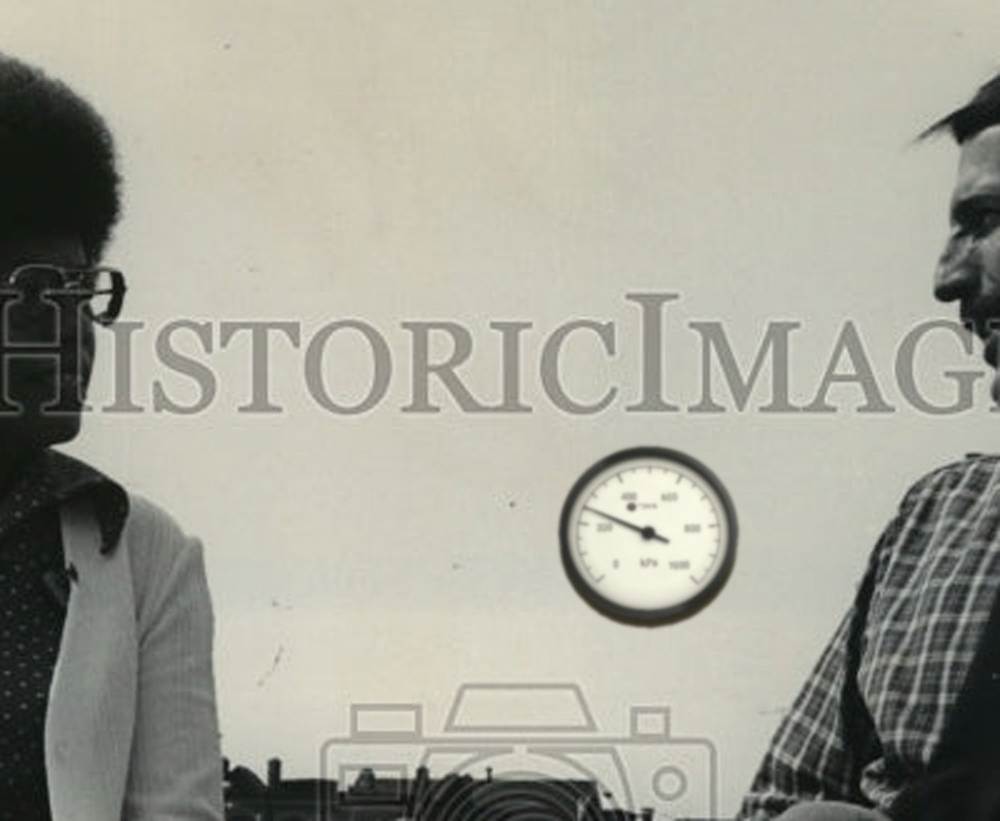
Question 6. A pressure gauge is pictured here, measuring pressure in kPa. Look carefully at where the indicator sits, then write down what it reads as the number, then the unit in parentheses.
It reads 250 (kPa)
